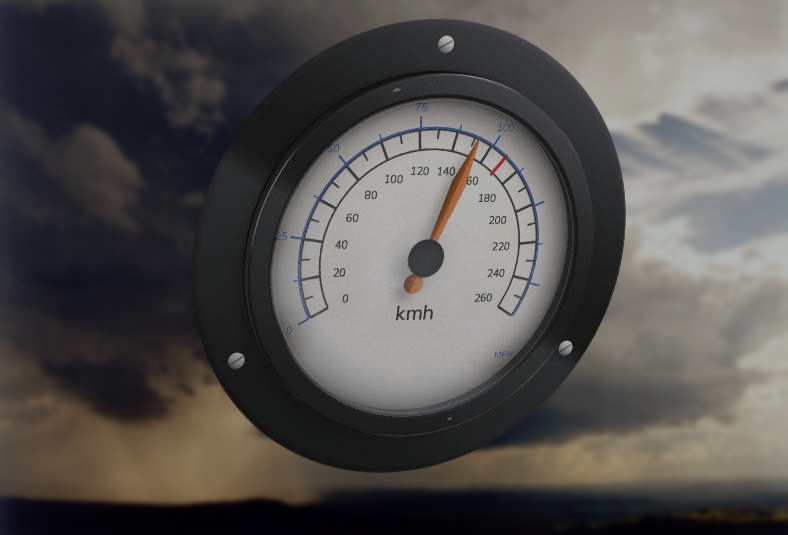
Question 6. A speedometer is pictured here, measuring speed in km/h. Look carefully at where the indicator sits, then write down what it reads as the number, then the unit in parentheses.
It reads 150 (km/h)
